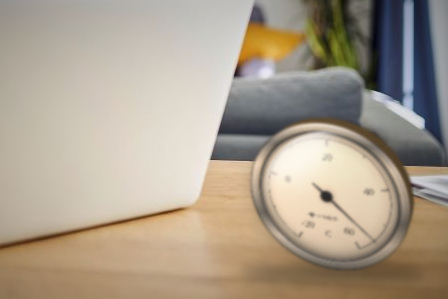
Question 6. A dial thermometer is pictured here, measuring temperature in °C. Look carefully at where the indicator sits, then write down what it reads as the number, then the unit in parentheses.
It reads 55 (°C)
